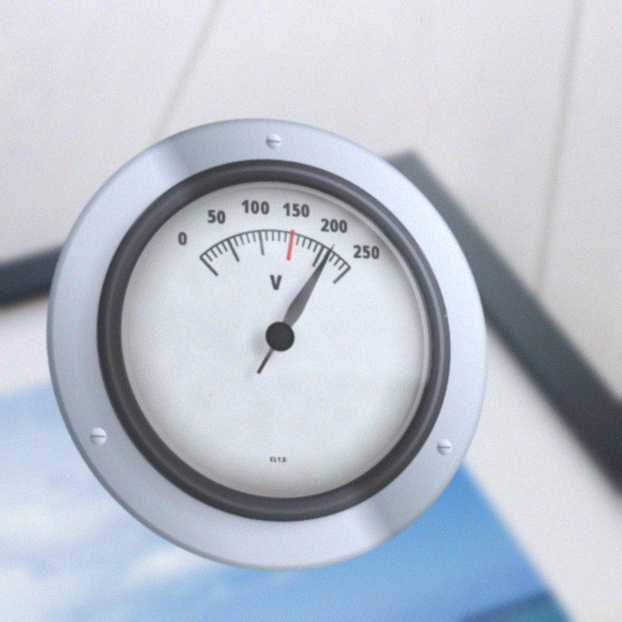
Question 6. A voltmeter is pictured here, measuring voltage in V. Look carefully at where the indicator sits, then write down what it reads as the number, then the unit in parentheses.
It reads 210 (V)
